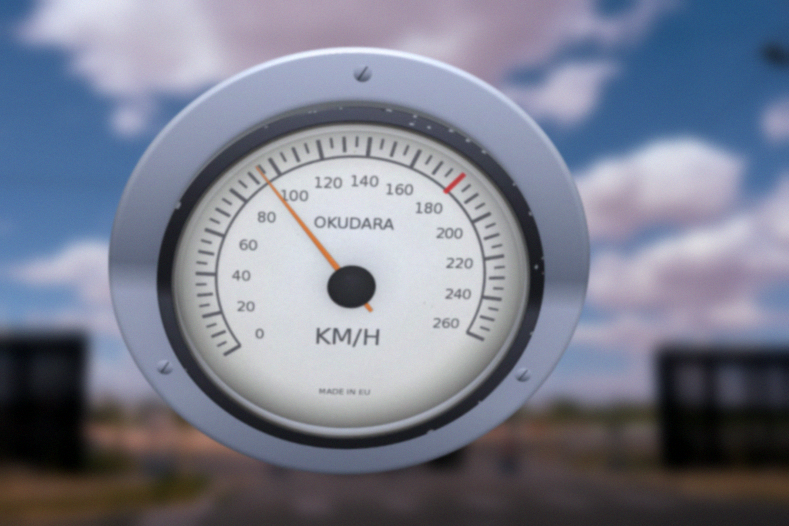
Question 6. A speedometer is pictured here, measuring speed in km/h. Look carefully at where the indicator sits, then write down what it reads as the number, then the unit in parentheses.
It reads 95 (km/h)
